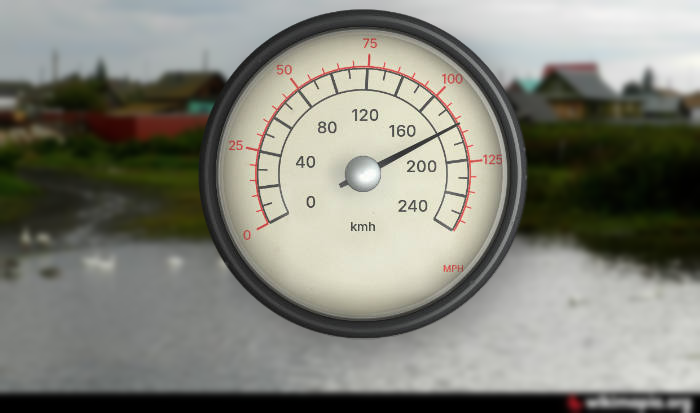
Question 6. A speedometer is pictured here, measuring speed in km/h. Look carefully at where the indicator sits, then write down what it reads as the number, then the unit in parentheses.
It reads 180 (km/h)
